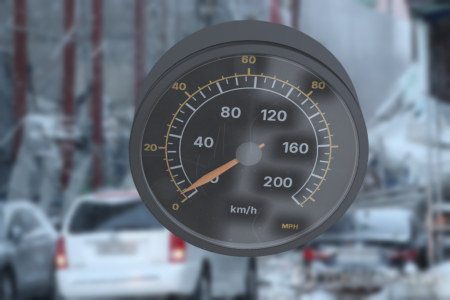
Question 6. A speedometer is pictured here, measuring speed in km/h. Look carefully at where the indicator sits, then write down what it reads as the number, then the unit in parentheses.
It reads 5 (km/h)
